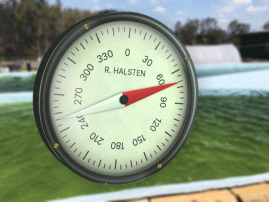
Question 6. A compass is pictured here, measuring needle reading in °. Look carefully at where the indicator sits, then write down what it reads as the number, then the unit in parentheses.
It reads 70 (°)
